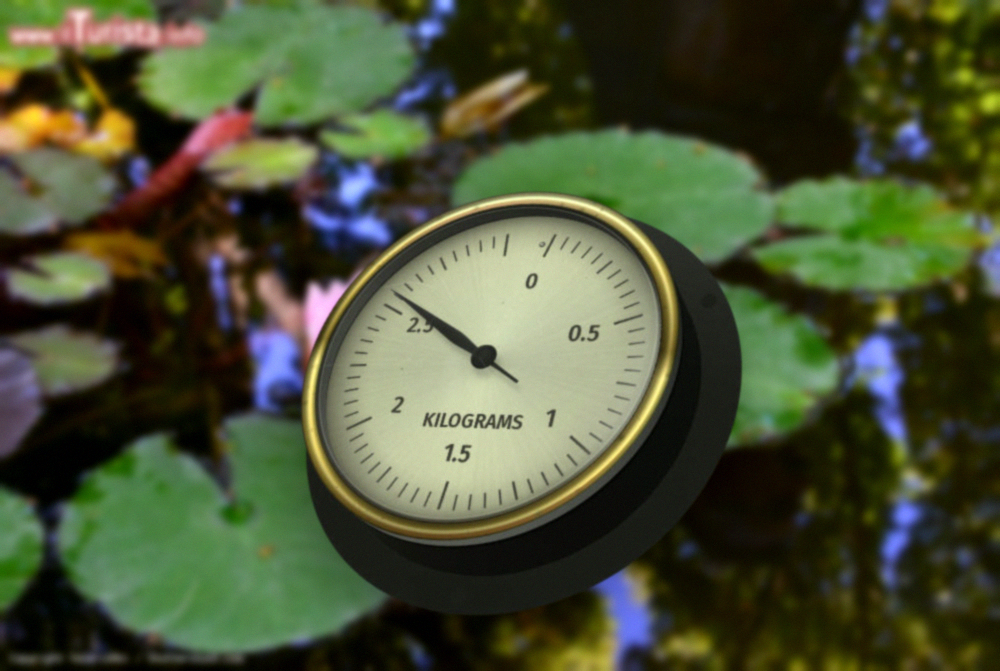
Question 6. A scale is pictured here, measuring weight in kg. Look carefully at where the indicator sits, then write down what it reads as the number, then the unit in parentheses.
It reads 2.55 (kg)
